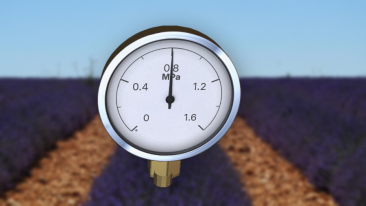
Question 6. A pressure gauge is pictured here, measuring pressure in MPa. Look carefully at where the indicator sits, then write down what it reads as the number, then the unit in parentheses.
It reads 0.8 (MPa)
